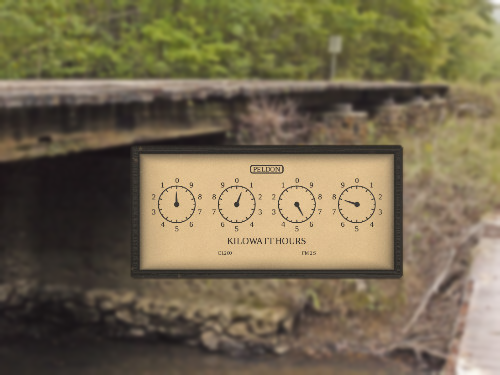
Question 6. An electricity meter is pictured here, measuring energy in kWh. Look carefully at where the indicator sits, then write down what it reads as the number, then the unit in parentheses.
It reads 58 (kWh)
